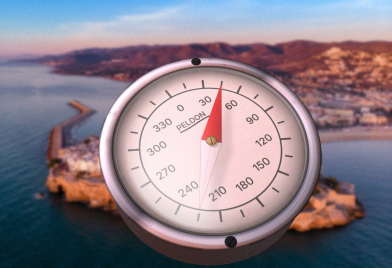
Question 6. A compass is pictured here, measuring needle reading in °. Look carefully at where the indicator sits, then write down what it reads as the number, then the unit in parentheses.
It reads 45 (°)
